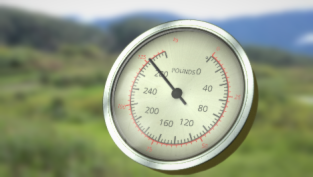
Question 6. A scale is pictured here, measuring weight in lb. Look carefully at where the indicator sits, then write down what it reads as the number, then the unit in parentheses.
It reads 280 (lb)
